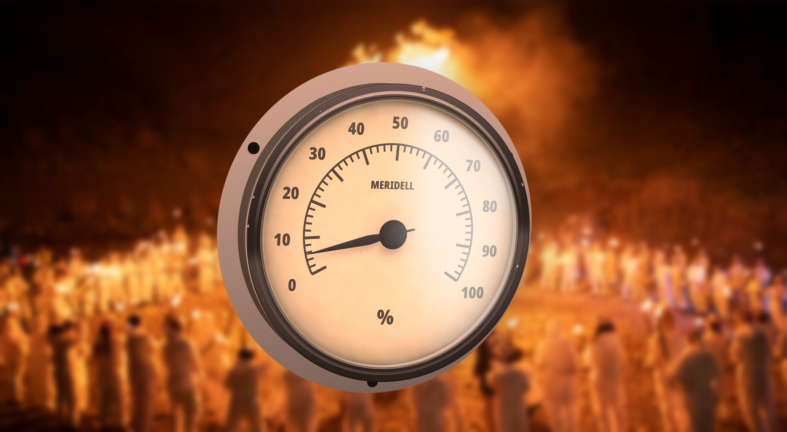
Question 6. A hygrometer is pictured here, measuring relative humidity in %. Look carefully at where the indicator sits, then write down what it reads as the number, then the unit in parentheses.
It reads 6 (%)
